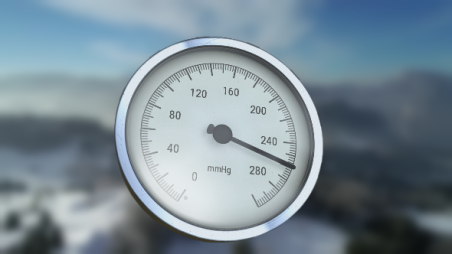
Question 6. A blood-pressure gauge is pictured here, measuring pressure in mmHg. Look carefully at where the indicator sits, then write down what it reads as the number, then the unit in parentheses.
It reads 260 (mmHg)
